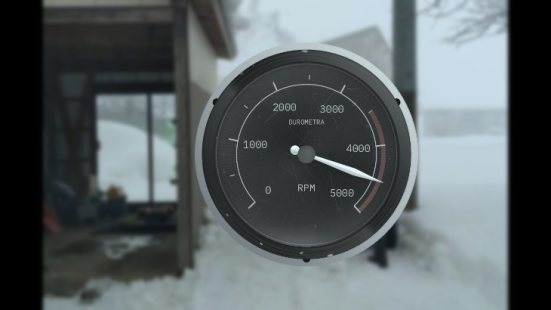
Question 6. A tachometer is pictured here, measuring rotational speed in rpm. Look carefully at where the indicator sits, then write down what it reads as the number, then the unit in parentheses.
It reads 4500 (rpm)
